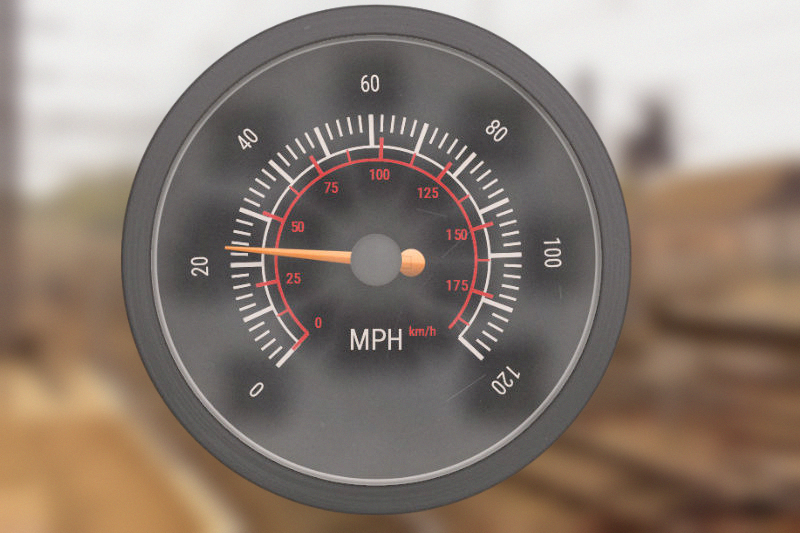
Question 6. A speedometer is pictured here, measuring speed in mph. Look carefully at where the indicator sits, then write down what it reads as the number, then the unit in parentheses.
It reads 23 (mph)
